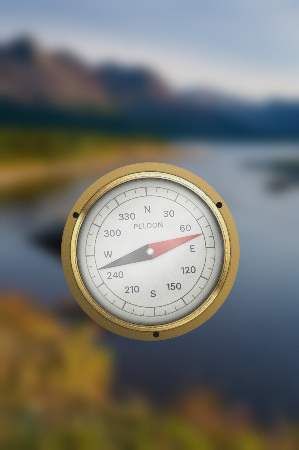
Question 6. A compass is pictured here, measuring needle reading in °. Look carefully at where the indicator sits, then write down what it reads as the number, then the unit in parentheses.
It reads 75 (°)
